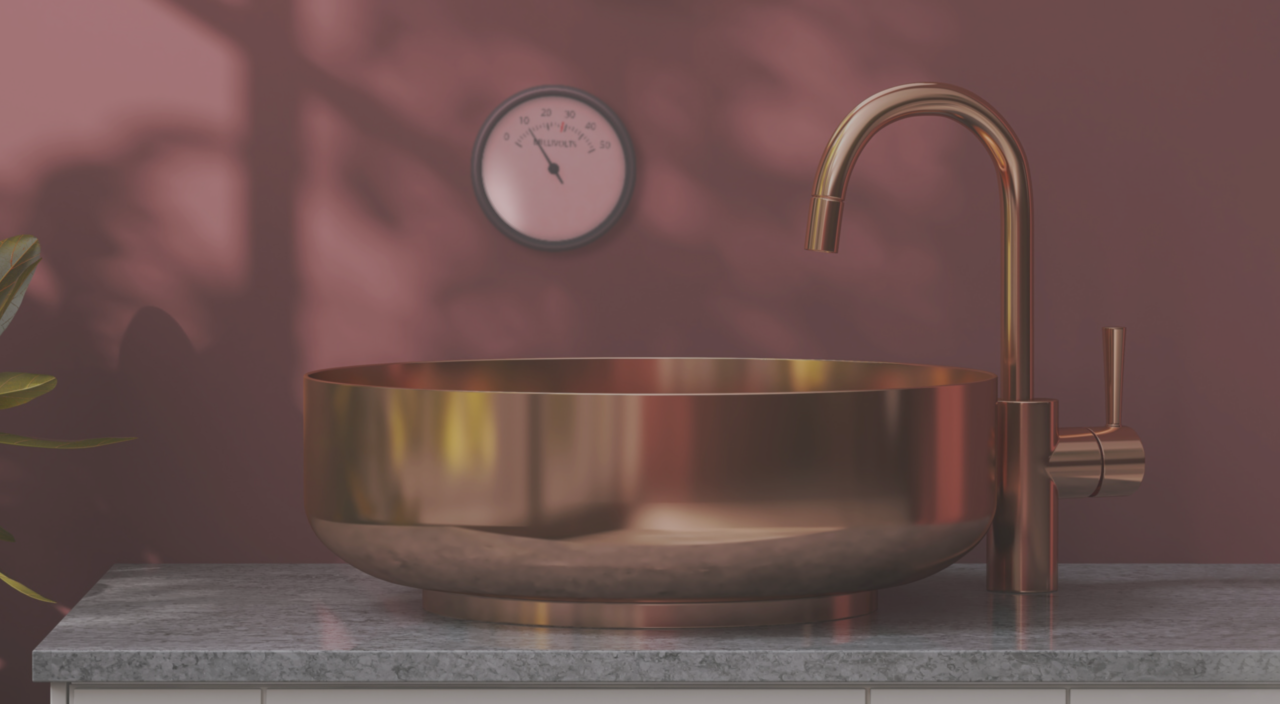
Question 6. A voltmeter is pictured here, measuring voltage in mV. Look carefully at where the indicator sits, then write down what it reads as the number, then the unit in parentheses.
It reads 10 (mV)
